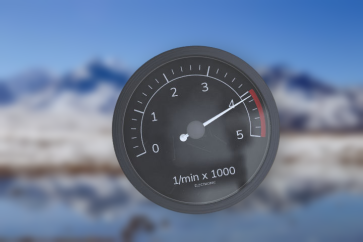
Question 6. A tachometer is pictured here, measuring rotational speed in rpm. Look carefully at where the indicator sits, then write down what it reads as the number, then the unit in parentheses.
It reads 4100 (rpm)
